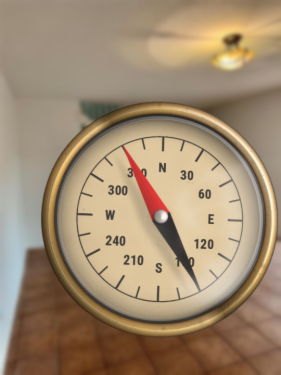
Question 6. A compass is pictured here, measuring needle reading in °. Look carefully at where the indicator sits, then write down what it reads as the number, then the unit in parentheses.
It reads 330 (°)
